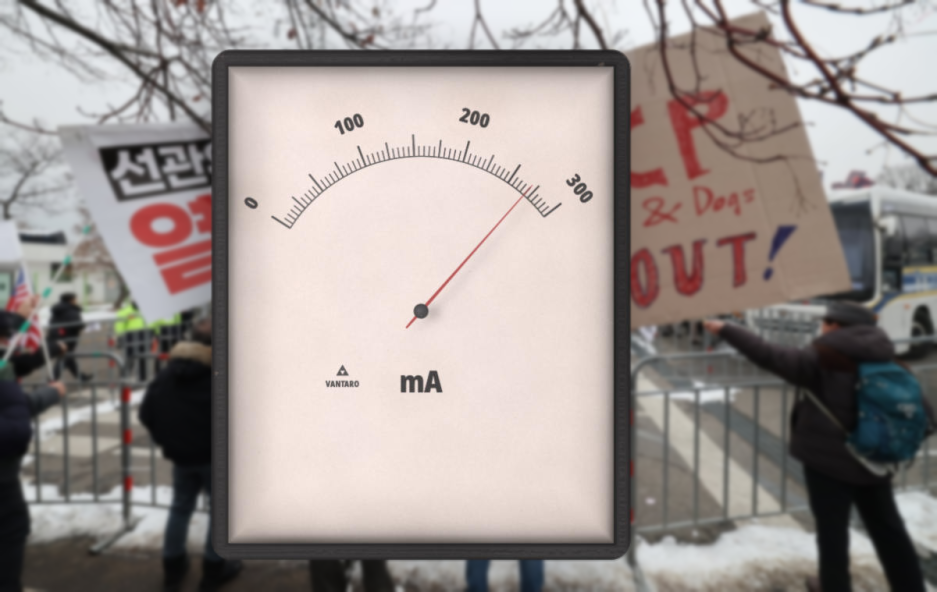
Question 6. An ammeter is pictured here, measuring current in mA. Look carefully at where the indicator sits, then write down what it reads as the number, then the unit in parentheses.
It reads 270 (mA)
